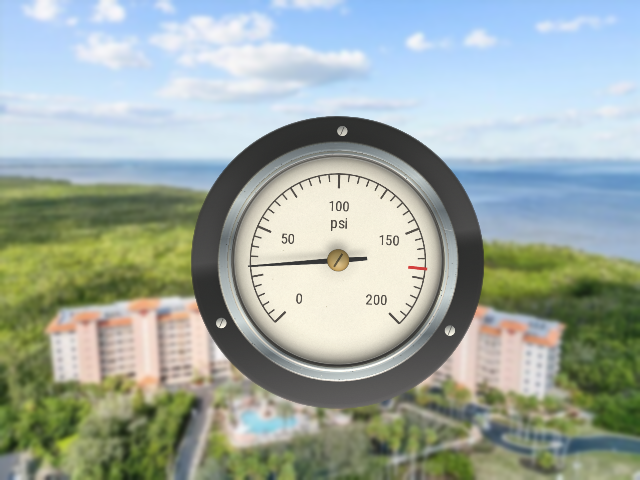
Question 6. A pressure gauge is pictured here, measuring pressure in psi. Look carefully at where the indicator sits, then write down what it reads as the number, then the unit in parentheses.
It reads 30 (psi)
